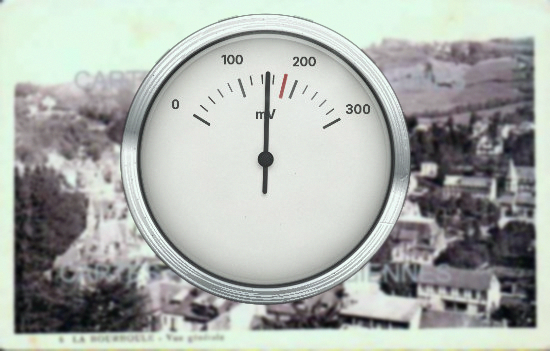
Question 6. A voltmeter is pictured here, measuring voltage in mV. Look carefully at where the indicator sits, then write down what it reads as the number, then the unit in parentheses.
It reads 150 (mV)
